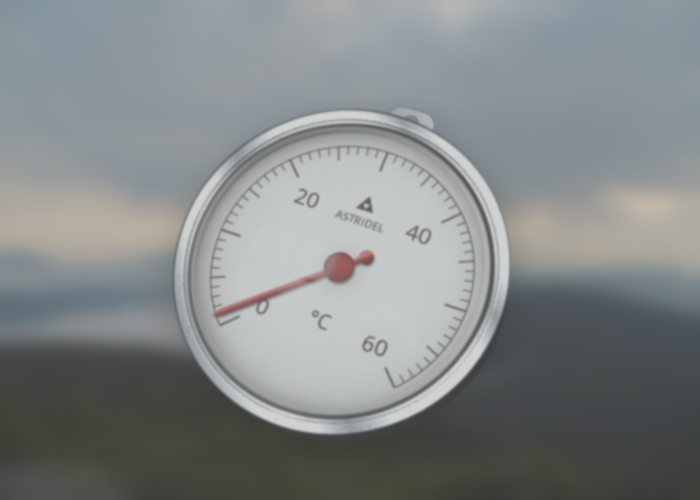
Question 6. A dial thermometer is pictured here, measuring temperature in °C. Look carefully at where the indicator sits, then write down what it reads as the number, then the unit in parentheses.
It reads 1 (°C)
